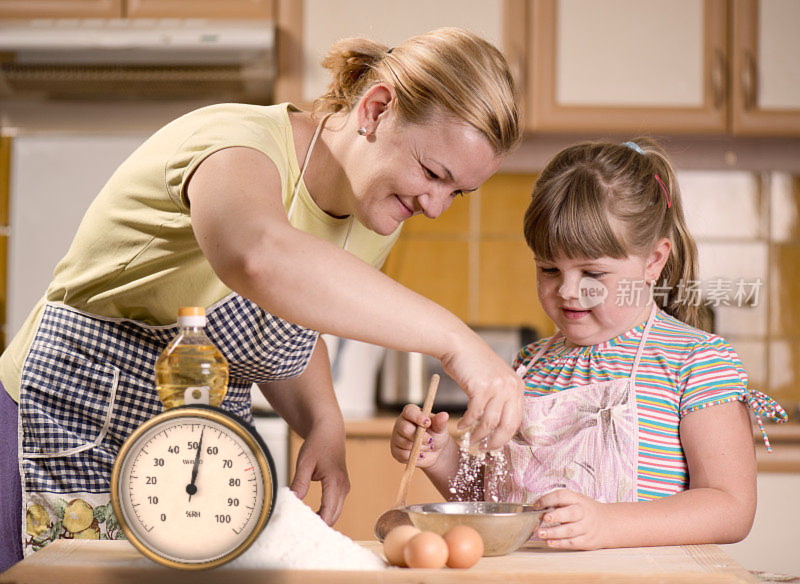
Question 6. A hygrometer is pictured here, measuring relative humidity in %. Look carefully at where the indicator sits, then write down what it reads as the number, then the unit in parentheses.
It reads 54 (%)
